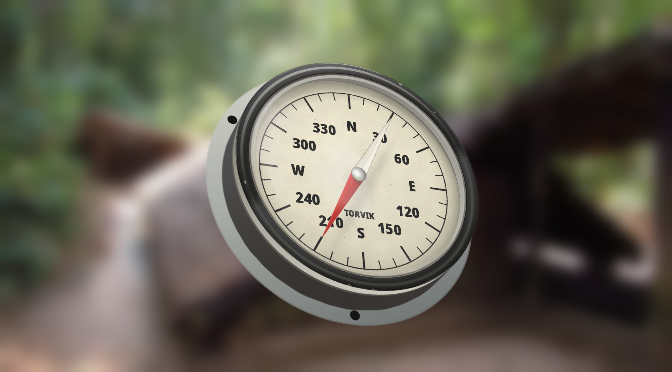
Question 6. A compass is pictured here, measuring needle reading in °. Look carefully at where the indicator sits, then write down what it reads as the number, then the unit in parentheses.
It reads 210 (°)
